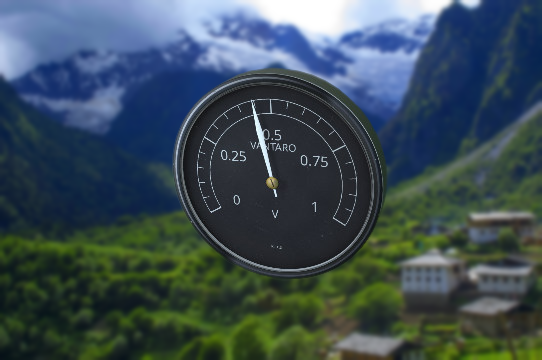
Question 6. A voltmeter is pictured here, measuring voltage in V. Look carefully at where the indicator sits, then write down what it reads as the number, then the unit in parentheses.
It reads 0.45 (V)
